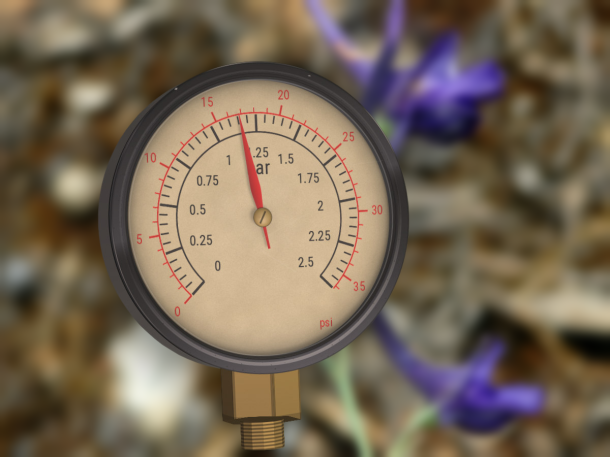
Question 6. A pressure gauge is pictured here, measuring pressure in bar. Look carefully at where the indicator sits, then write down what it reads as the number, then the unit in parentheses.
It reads 1.15 (bar)
